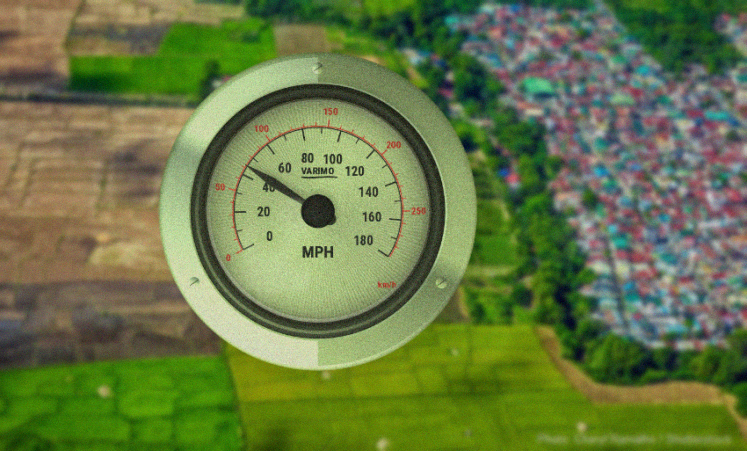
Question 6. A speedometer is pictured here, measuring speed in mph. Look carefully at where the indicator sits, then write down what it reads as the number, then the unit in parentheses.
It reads 45 (mph)
